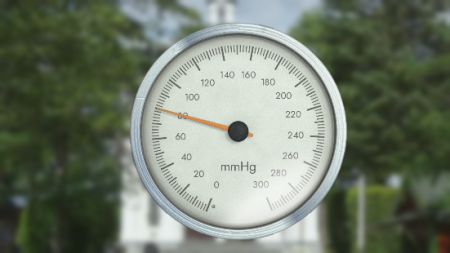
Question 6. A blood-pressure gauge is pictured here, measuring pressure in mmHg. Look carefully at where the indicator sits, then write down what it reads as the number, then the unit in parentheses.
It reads 80 (mmHg)
